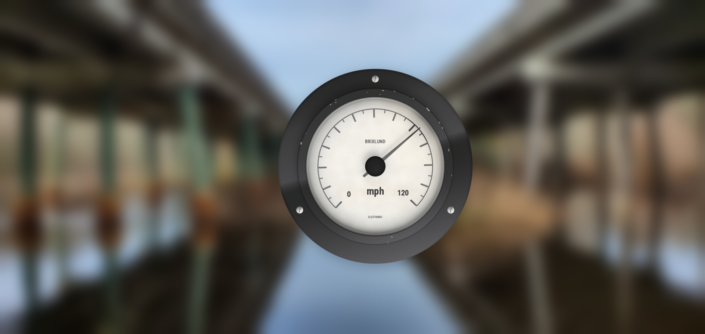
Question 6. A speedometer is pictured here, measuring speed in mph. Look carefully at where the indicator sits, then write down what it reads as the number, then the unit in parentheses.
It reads 82.5 (mph)
